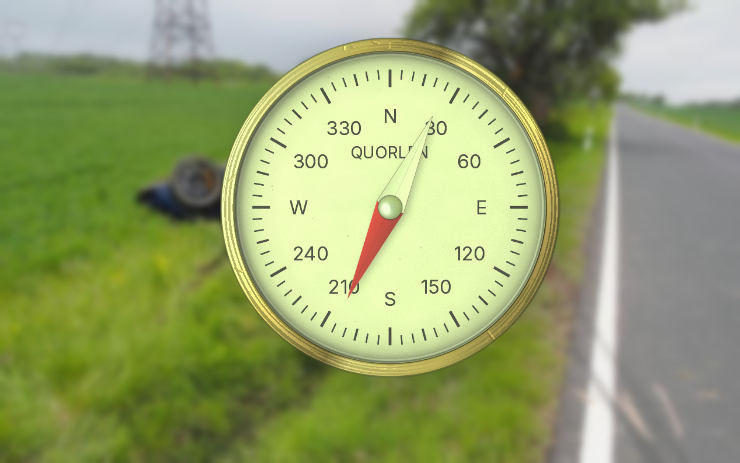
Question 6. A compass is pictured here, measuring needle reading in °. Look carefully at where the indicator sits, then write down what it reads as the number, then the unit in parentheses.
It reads 205 (°)
